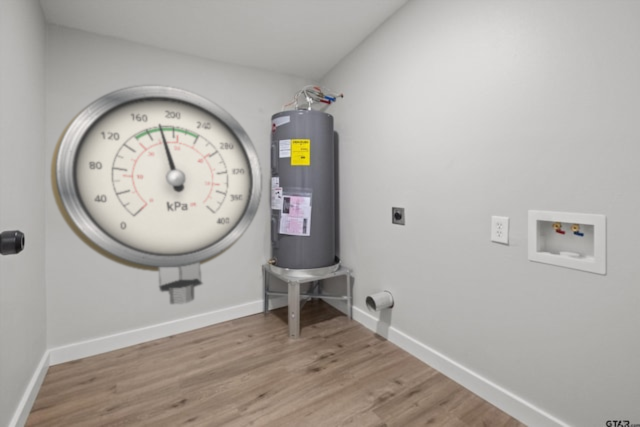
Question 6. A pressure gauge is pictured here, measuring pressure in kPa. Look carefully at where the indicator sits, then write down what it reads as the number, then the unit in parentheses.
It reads 180 (kPa)
